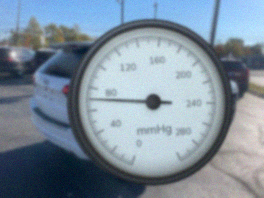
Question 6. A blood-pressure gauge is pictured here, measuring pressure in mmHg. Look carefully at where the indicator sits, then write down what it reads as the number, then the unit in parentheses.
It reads 70 (mmHg)
